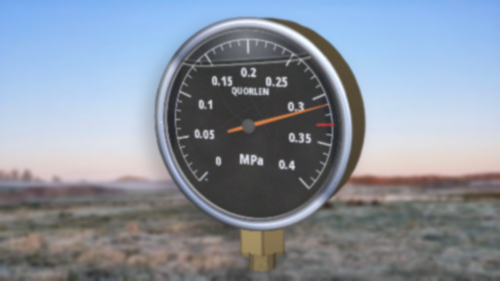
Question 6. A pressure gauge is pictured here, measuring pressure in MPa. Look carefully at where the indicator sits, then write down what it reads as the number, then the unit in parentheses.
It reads 0.31 (MPa)
